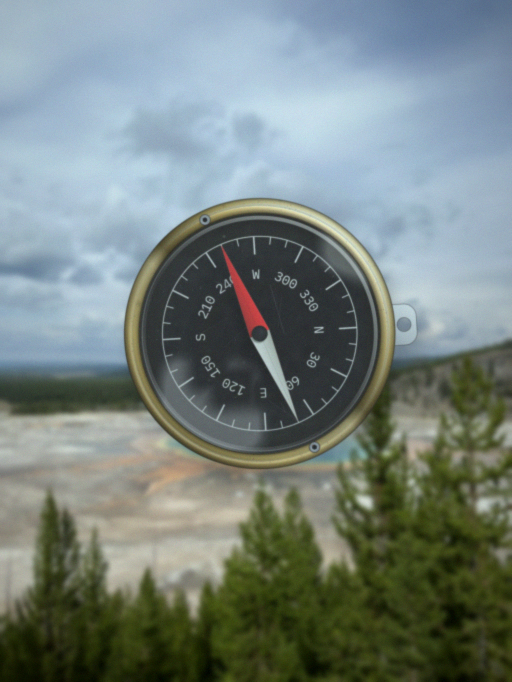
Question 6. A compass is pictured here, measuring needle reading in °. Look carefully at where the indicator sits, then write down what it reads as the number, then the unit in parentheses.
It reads 250 (°)
